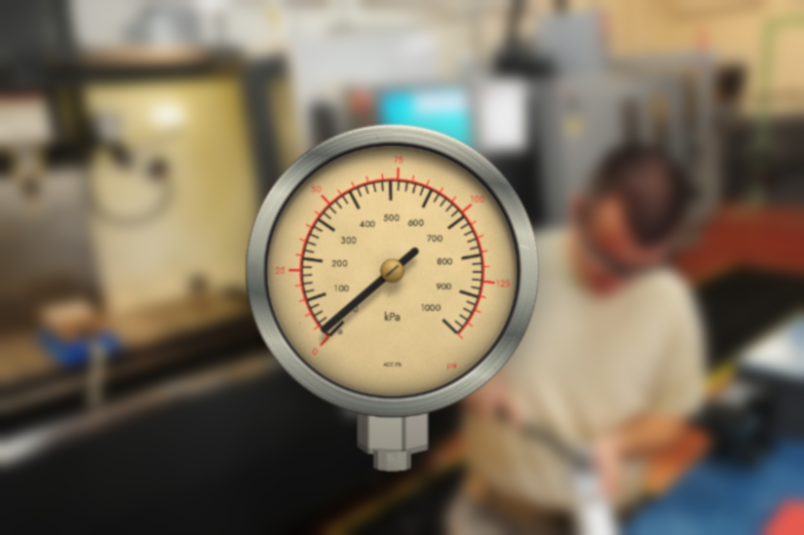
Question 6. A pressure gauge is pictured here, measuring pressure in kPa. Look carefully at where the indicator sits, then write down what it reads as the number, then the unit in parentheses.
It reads 20 (kPa)
